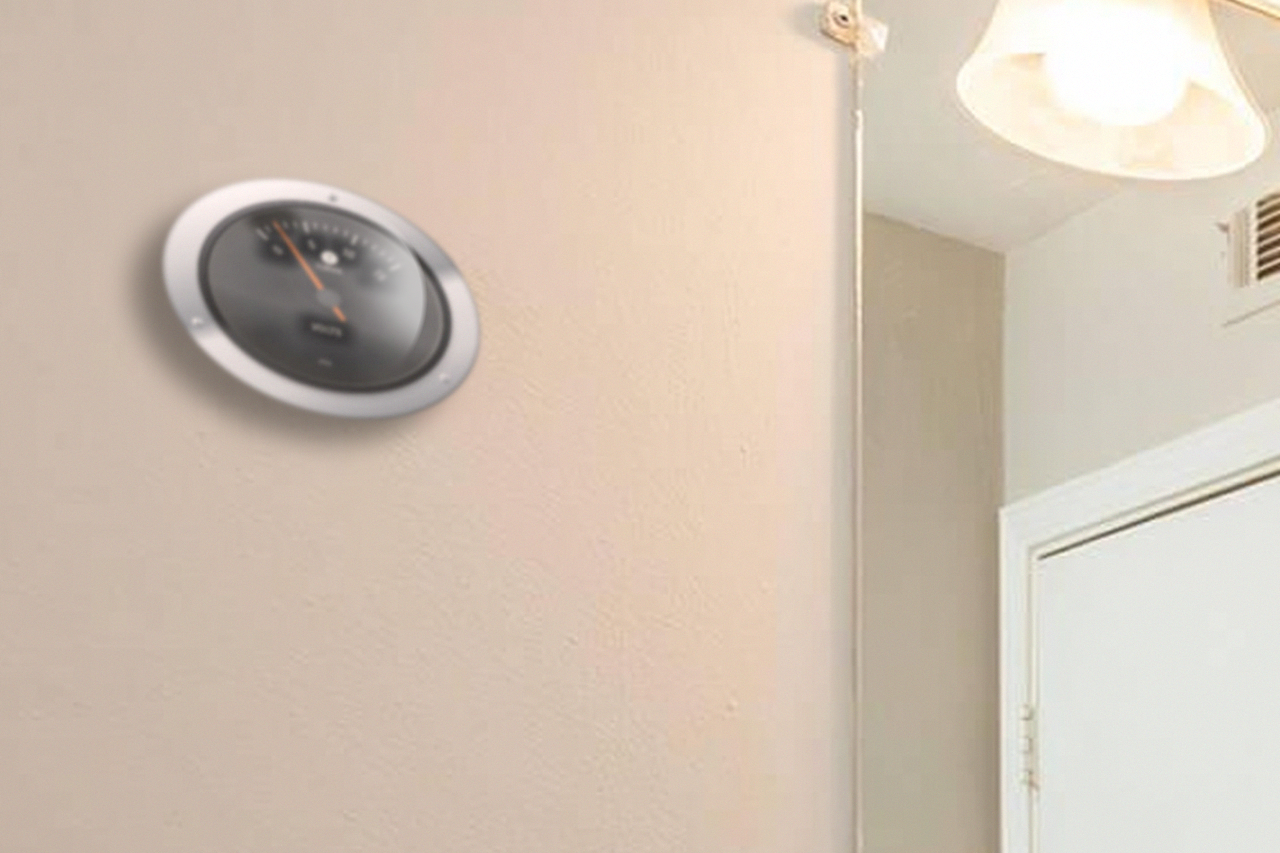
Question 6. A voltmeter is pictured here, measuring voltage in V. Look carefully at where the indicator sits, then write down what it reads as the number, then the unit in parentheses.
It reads 2 (V)
